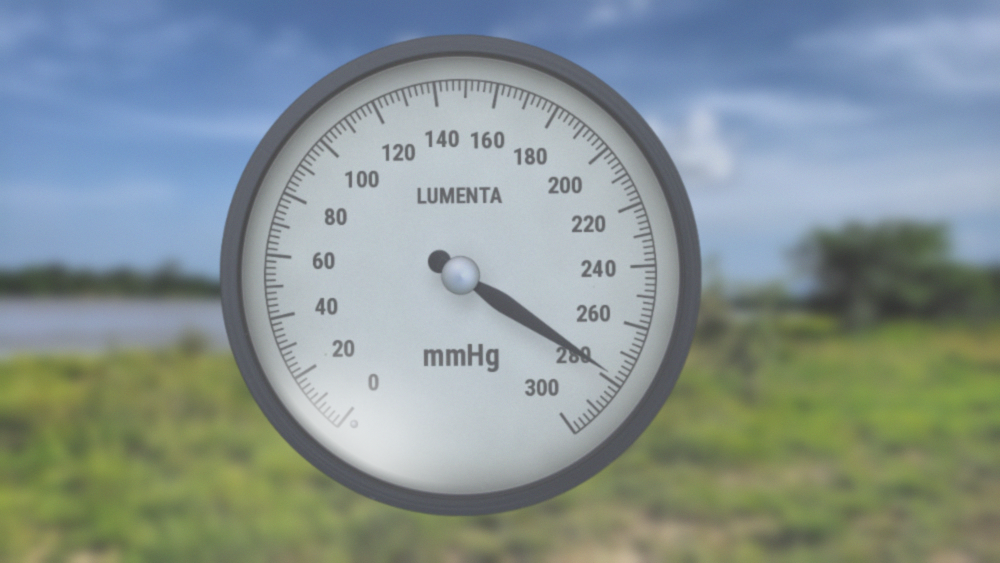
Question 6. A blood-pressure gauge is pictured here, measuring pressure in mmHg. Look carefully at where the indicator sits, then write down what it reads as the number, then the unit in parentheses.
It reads 278 (mmHg)
